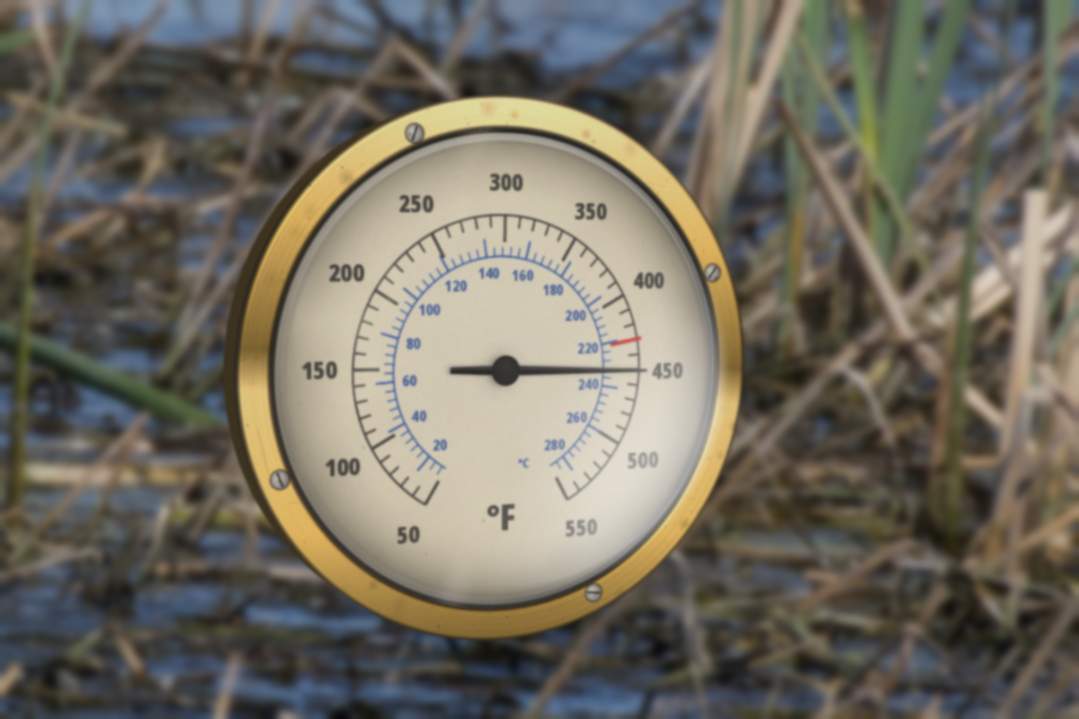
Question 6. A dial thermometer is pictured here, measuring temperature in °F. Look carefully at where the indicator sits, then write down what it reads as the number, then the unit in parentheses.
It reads 450 (°F)
